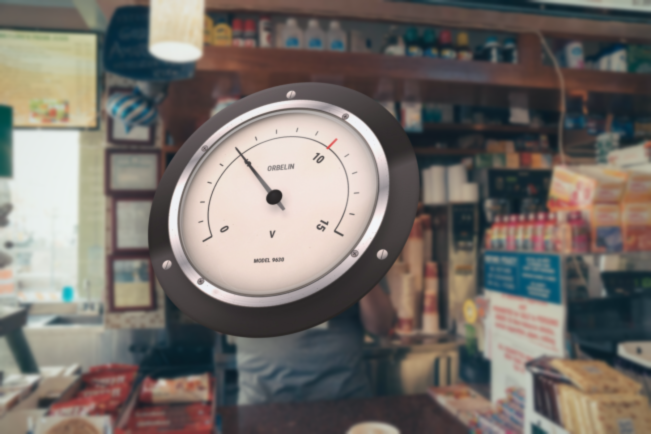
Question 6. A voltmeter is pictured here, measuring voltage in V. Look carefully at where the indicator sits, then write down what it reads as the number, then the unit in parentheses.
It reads 5 (V)
